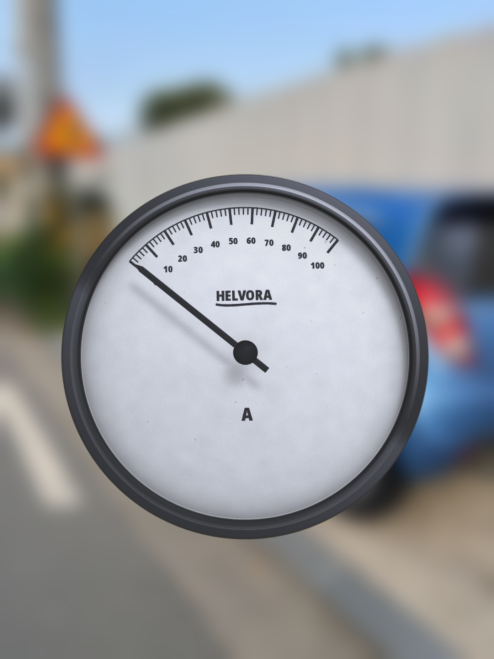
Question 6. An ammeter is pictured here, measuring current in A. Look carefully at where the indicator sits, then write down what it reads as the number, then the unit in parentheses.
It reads 0 (A)
